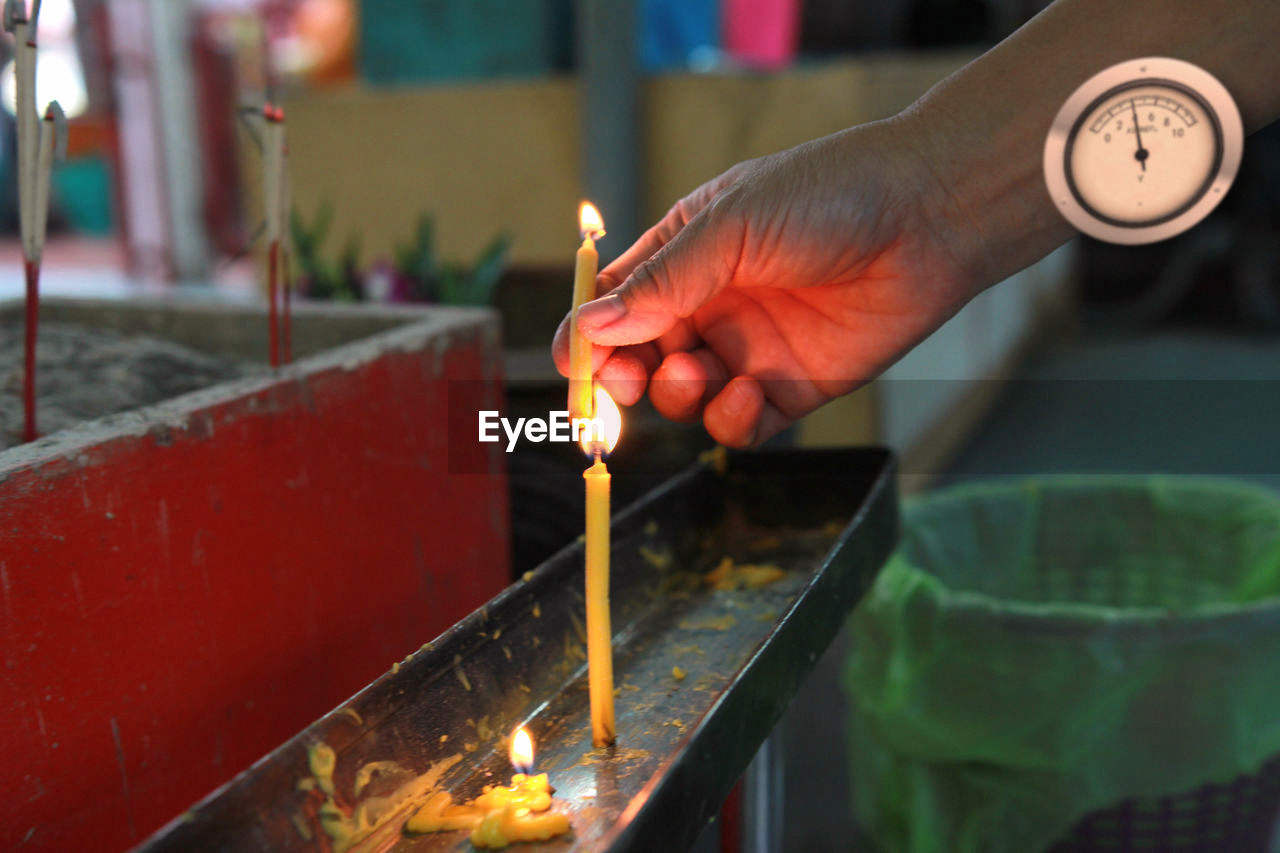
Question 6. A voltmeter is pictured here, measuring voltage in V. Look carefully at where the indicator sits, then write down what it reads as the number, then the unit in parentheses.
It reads 4 (V)
